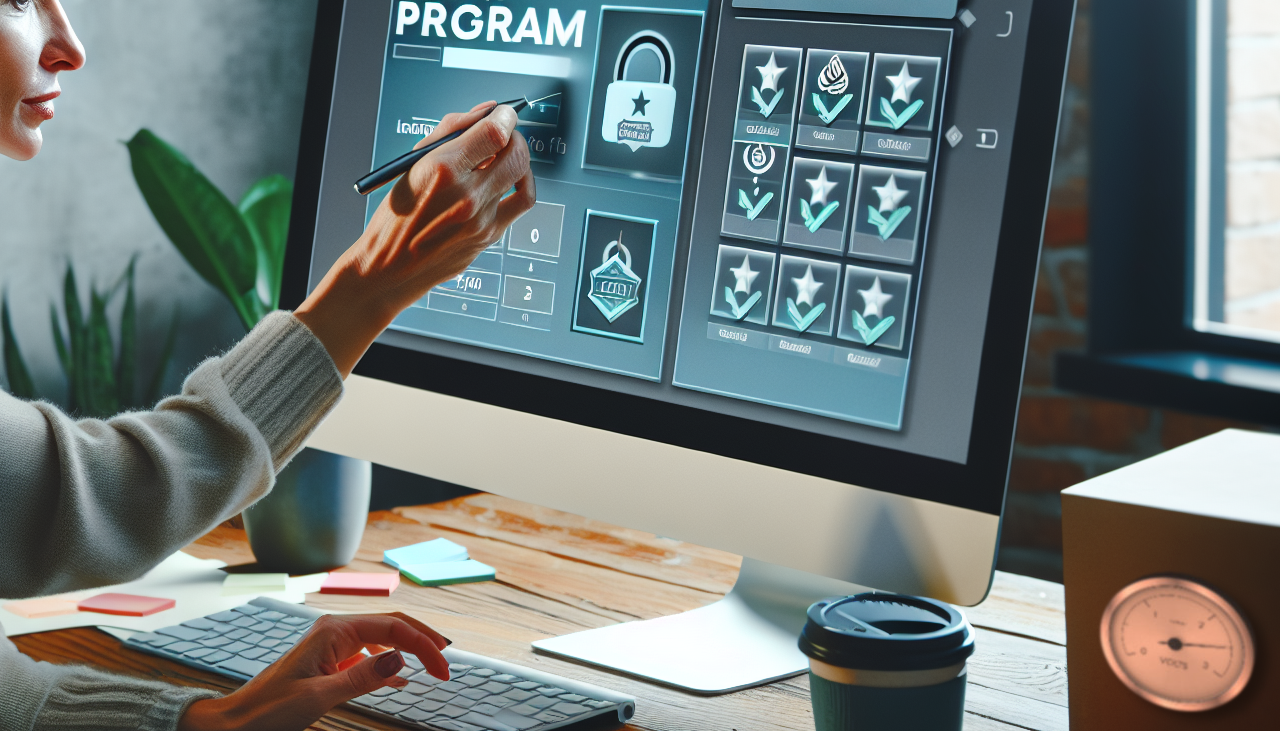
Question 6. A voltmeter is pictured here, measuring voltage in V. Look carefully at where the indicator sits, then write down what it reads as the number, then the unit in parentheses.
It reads 2.5 (V)
